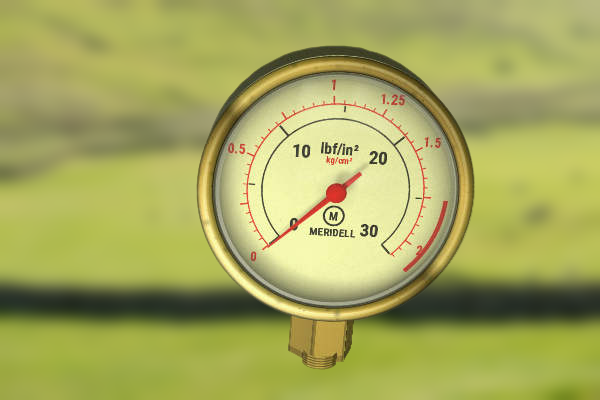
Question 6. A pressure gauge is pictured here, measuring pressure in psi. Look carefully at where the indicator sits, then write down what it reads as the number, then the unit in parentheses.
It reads 0 (psi)
